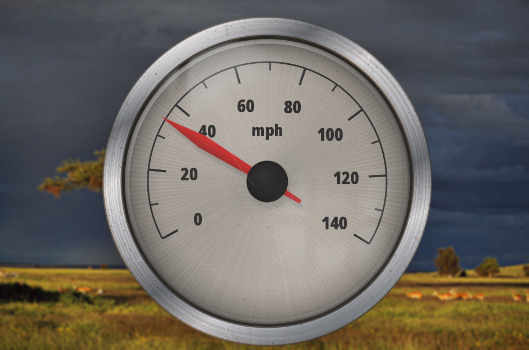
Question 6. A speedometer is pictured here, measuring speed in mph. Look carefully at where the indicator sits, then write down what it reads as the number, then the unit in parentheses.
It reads 35 (mph)
